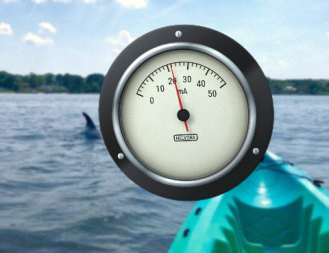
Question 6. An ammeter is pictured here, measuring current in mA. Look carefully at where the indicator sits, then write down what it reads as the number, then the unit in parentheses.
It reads 22 (mA)
